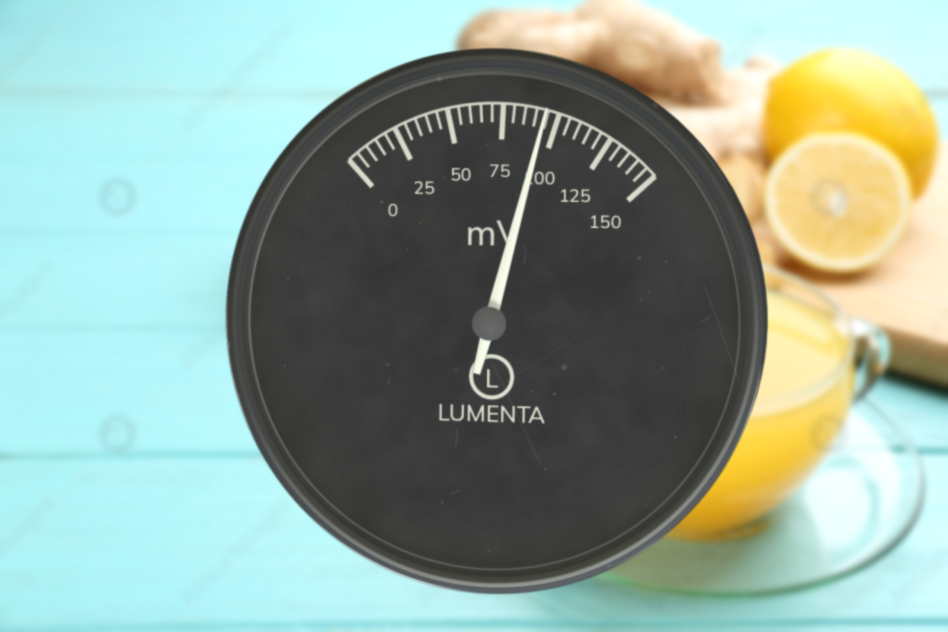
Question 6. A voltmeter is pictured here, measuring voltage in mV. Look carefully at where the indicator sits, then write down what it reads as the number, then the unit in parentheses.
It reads 95 (mV)
